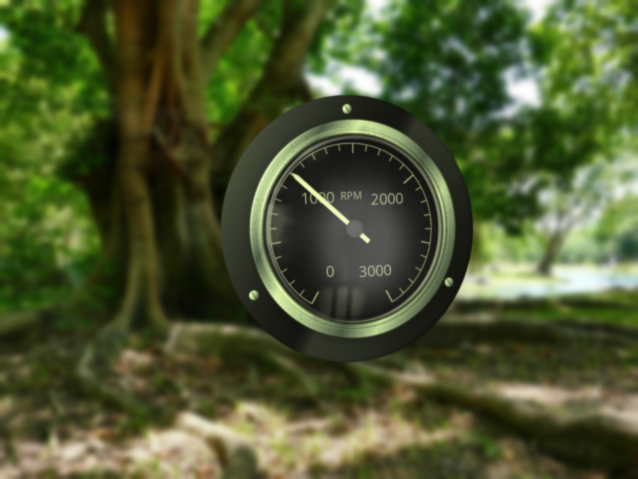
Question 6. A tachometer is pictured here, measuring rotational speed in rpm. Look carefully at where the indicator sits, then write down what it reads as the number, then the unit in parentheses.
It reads 1000 (rpm)
